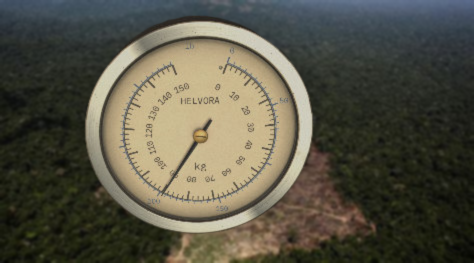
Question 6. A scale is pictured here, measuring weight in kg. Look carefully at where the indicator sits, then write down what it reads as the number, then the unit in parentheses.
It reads 90 (kg)
